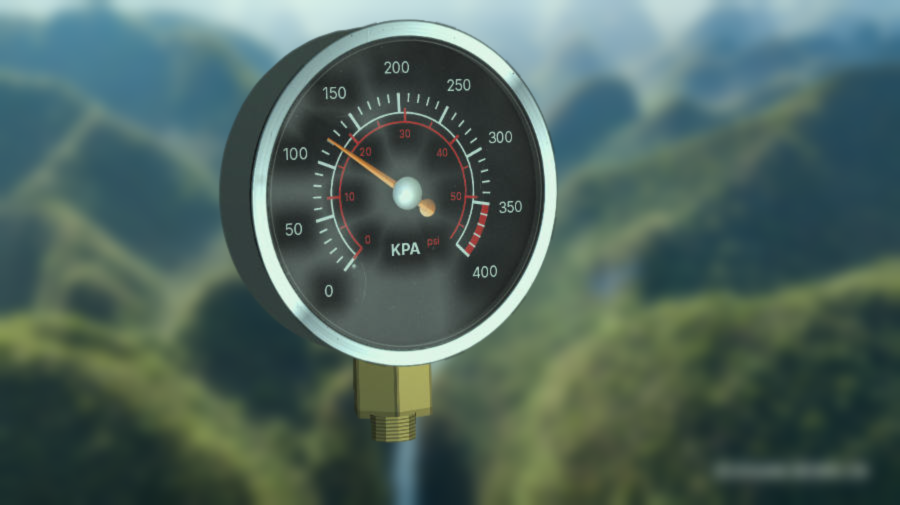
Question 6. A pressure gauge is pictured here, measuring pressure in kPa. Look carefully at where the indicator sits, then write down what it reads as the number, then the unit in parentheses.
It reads 120 (kPa)
